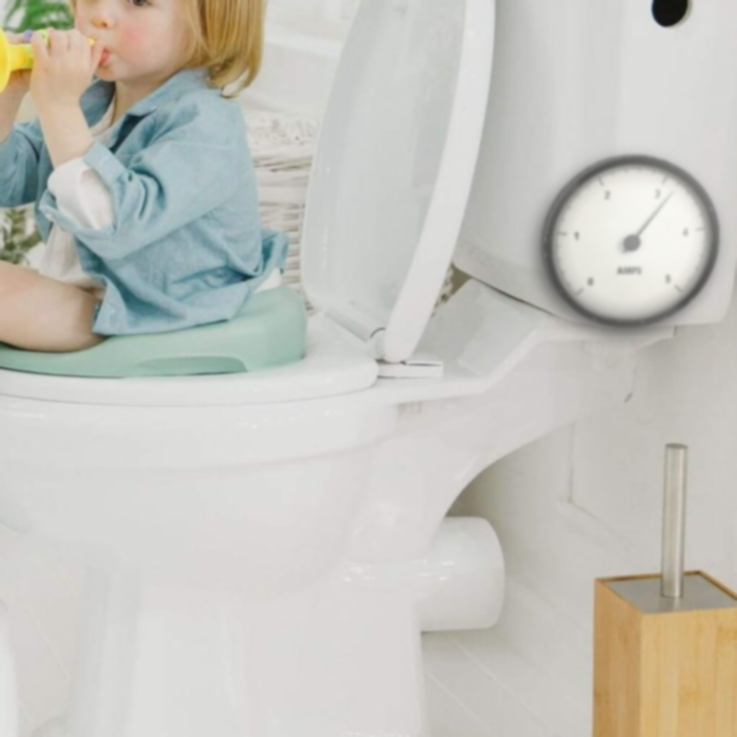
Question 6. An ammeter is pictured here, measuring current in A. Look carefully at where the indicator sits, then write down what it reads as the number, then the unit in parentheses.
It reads 3.2 (A)
